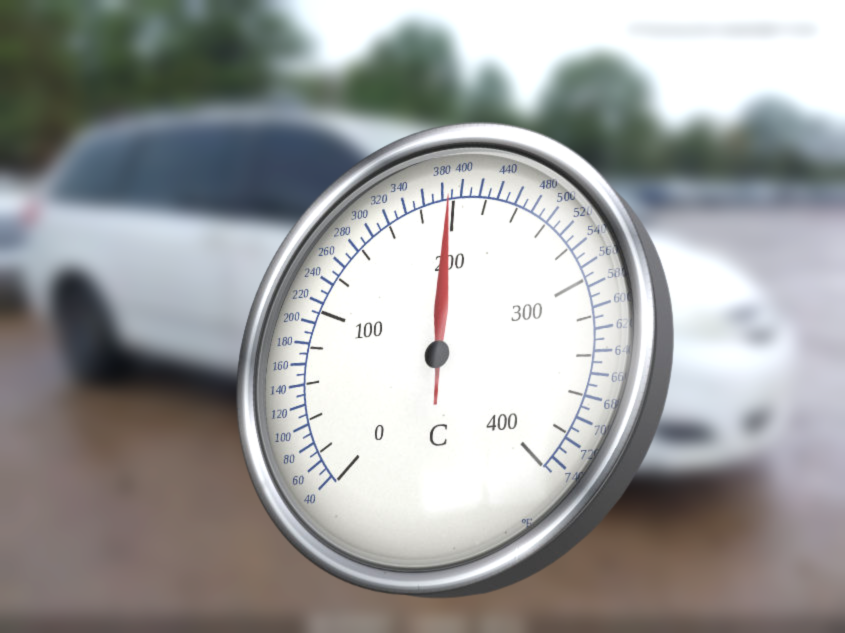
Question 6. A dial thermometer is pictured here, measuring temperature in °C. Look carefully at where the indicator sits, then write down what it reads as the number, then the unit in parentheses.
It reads 200 (°C)
